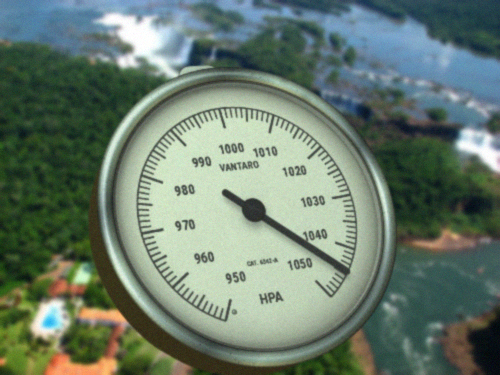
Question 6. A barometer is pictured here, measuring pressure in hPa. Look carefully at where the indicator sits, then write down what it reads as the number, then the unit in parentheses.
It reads 1045 (hPa)
